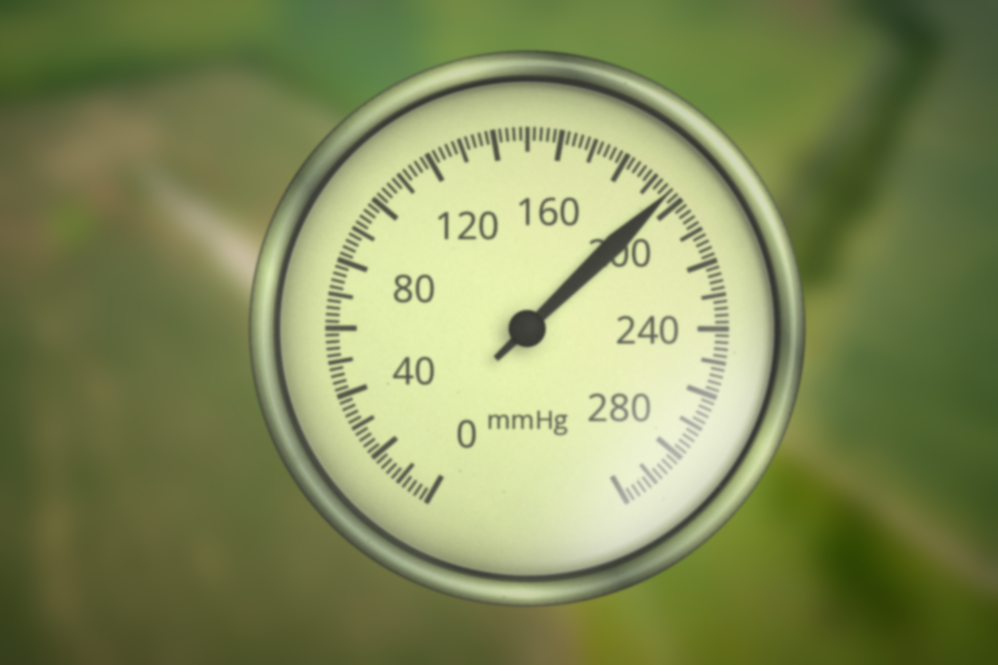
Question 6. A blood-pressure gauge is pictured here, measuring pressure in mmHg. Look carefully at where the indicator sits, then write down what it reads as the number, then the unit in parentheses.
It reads 196 (mmHg)
